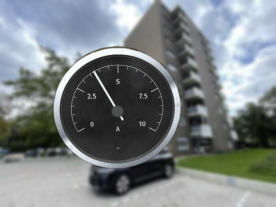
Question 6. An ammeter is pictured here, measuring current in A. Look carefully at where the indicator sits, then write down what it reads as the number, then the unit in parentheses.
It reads 3.75 (A)
